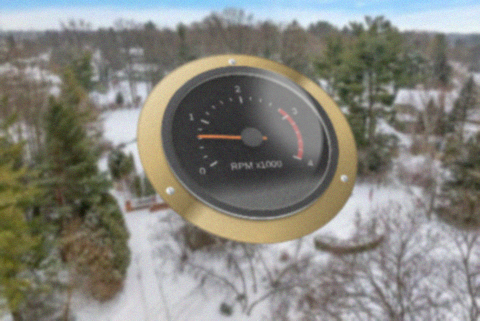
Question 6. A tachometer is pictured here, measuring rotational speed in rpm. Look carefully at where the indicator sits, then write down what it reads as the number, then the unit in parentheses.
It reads 600 (rpm)
